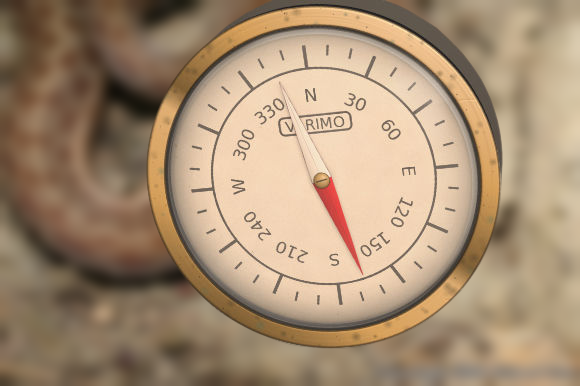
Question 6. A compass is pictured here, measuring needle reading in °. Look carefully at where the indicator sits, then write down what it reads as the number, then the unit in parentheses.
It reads 165 (°)
